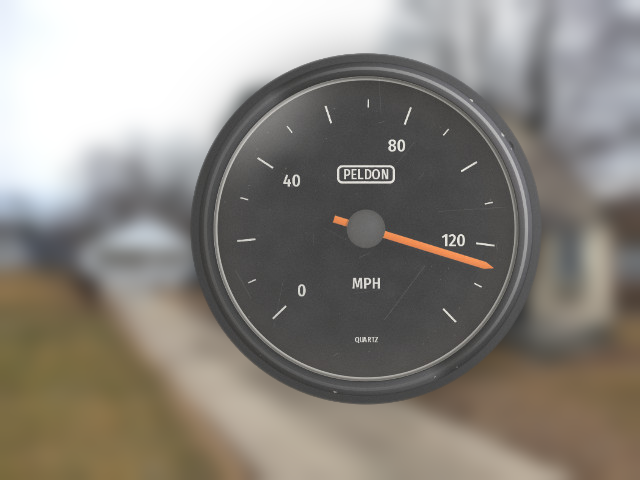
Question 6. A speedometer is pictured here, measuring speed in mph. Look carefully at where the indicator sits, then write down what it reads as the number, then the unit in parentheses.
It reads 125 (mph)
